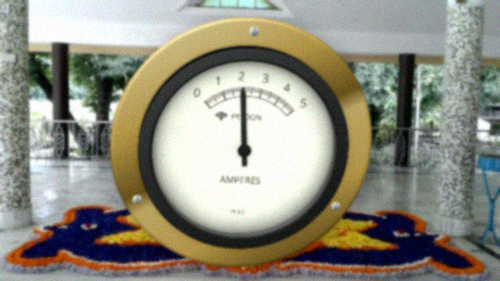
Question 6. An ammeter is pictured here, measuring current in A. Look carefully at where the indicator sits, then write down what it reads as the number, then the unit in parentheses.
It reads 2 (A)
